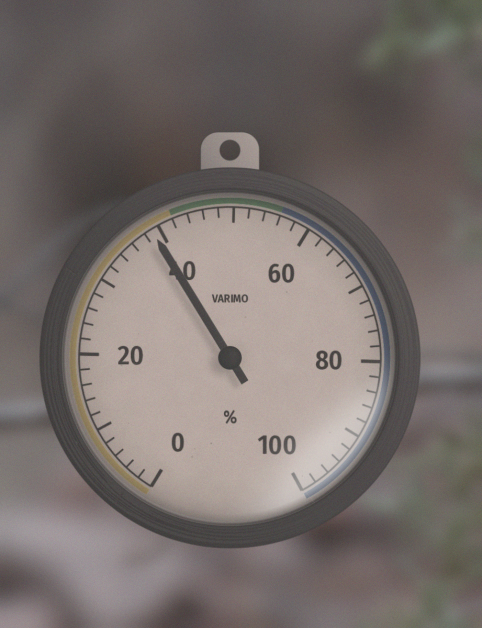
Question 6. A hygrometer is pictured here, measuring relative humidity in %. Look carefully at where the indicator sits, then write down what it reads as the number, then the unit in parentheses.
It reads 39 (%)
